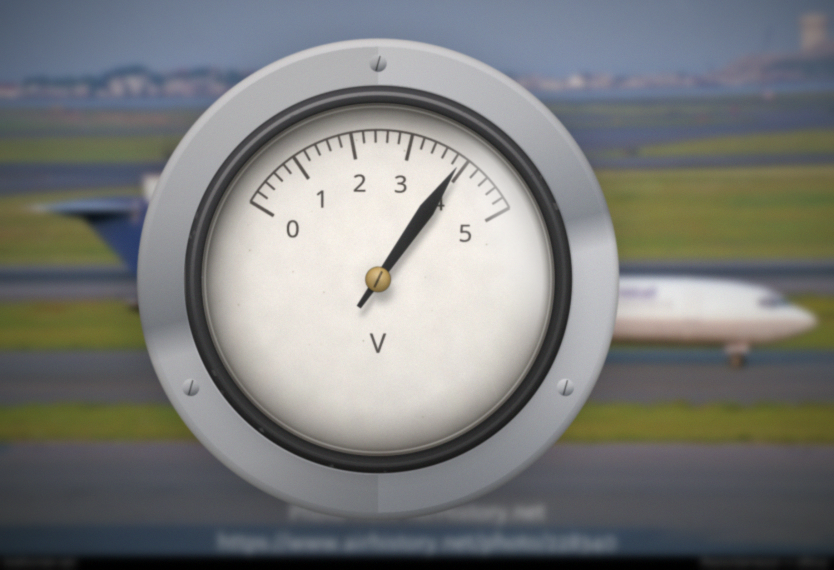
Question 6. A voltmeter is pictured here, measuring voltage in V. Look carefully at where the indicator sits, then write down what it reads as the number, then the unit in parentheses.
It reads 3.9 (V)
